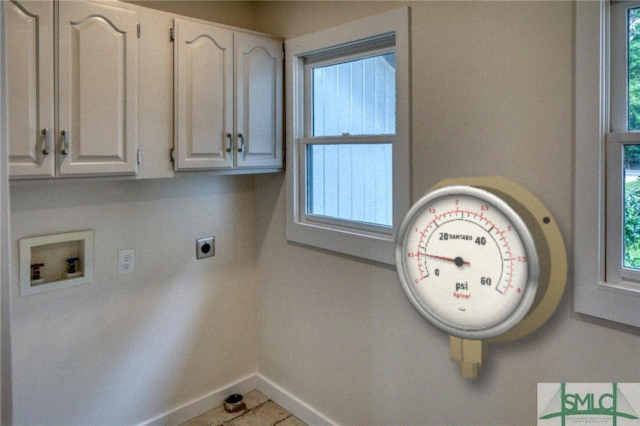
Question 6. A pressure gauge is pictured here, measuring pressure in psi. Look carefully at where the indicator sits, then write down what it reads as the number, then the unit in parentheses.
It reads 8 (psi)
